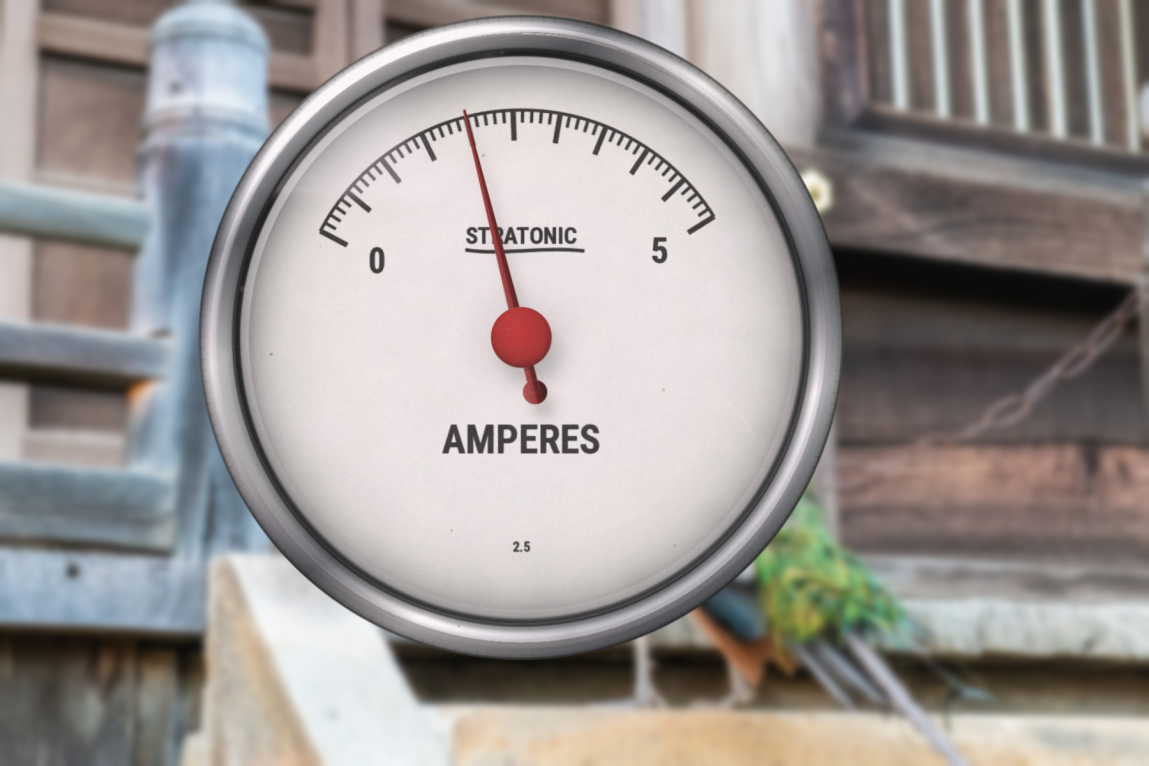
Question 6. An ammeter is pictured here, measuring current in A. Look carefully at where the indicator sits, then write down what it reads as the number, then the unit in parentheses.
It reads 2 (A)
